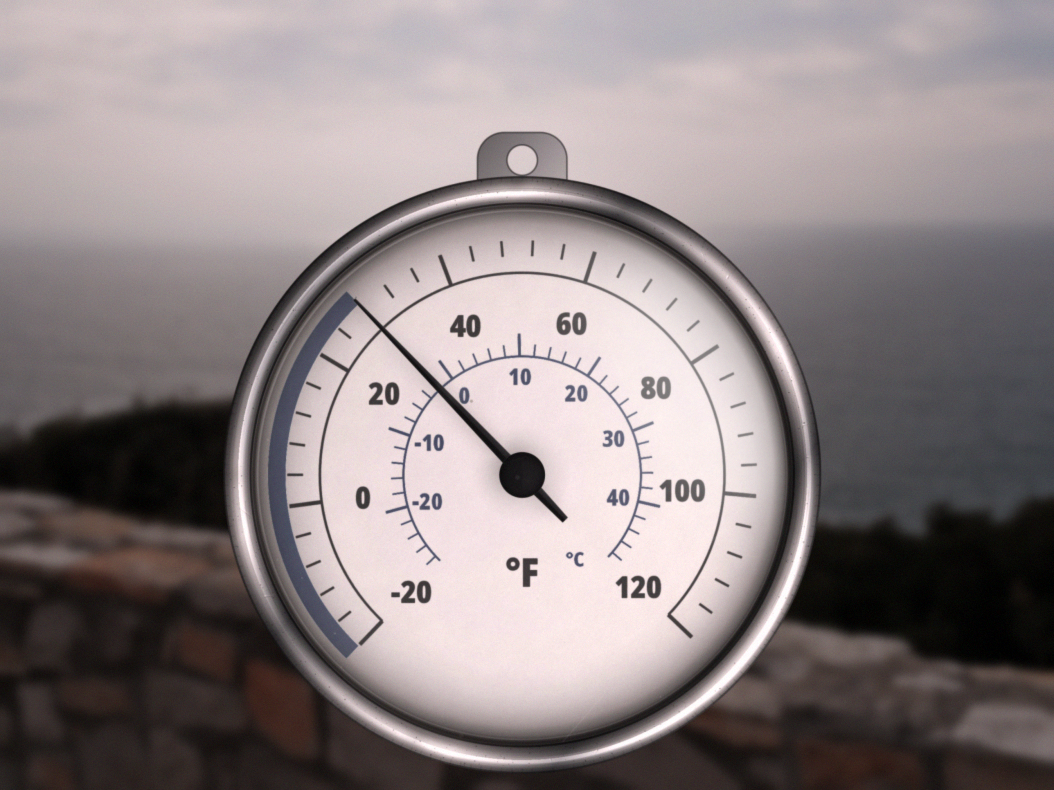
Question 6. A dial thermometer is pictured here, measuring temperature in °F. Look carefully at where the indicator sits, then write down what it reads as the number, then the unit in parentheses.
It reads 28 (°F)
